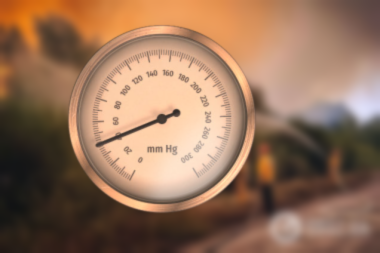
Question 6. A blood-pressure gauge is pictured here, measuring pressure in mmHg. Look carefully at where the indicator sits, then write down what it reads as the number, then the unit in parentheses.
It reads 40 (mmHg)
